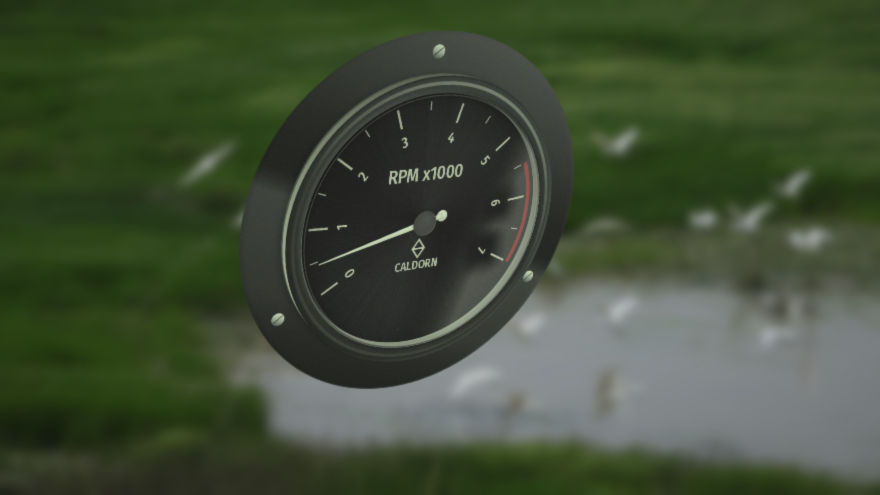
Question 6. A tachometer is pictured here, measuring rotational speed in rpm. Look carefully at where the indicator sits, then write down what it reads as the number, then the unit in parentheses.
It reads 500 (rpm)
